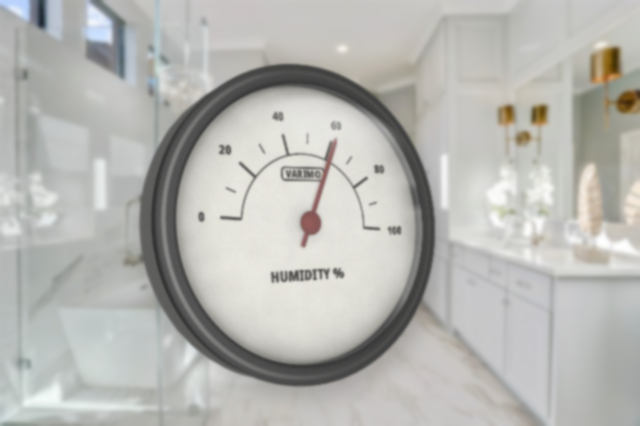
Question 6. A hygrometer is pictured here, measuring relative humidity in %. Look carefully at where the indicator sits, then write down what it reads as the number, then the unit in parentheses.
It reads 60 (%)
